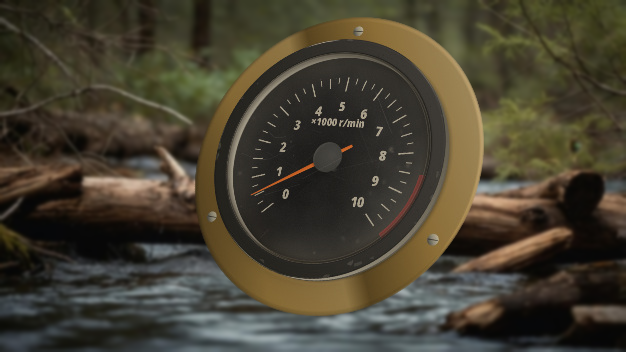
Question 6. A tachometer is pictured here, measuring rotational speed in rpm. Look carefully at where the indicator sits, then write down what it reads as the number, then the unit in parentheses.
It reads 500 (rpm)
